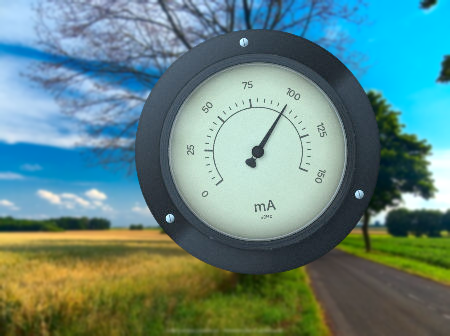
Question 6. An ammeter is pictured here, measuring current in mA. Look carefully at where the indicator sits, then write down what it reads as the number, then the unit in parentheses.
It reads 100 (mA)
